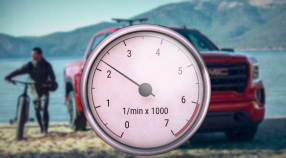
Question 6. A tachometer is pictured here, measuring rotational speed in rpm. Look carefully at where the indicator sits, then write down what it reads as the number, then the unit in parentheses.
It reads 2250 (rpm)
